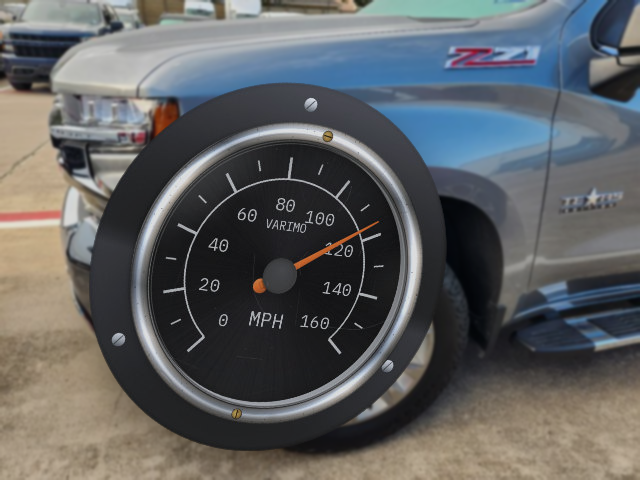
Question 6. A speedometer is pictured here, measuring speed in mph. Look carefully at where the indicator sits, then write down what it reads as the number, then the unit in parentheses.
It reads 115 (mph)
